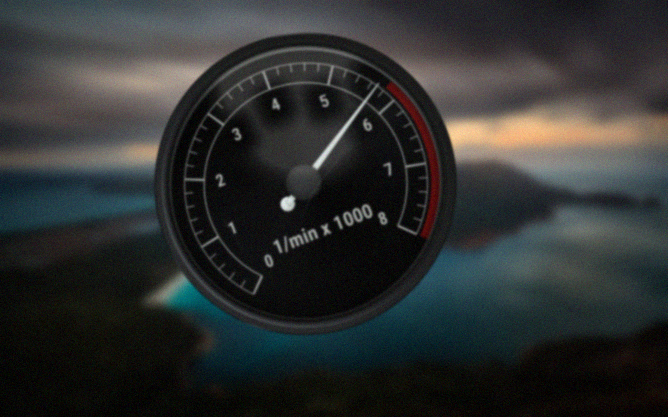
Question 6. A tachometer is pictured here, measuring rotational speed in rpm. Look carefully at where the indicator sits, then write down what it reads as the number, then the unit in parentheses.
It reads 5700 (rpm)
